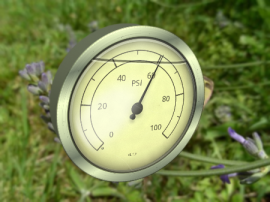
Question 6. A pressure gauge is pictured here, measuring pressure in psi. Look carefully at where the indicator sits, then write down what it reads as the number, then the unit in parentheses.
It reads 60 (psi)
